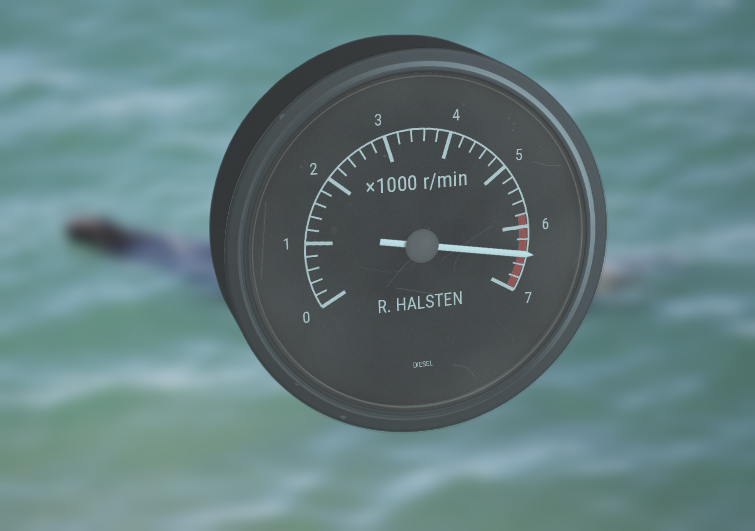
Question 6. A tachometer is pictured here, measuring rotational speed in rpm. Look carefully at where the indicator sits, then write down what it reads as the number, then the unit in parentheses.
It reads 6400 (rpm)
